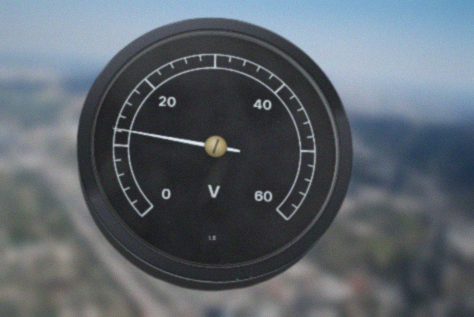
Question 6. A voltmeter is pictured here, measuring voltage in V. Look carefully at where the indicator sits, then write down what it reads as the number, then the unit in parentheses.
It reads 12 (V)
